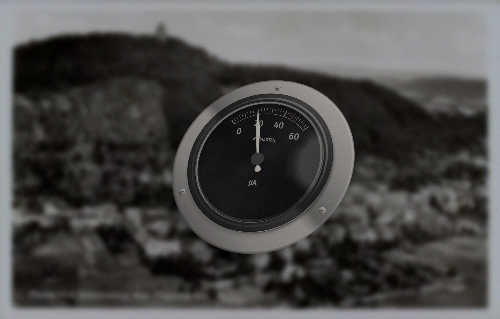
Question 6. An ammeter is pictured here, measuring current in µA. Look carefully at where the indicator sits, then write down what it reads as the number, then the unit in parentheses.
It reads 20 (µA)
